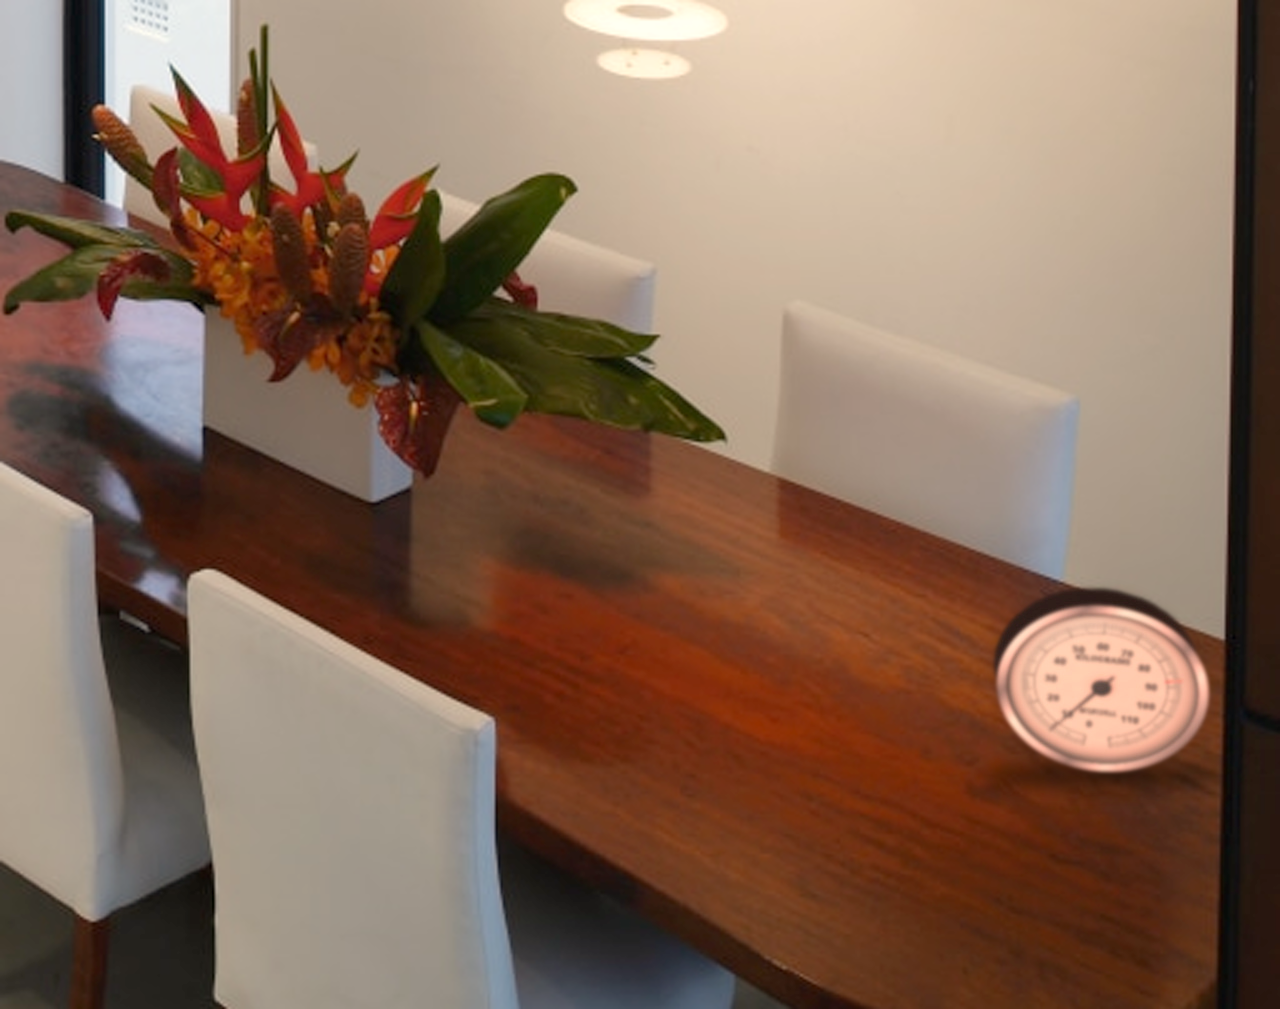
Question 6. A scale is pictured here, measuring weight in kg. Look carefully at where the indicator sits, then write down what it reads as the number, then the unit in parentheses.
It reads 10 (kg)
